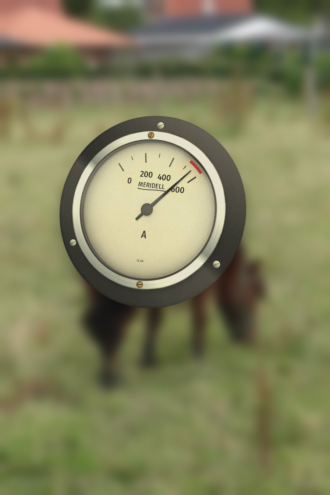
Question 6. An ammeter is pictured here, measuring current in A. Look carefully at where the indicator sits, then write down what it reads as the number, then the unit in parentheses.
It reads 550 (A)
